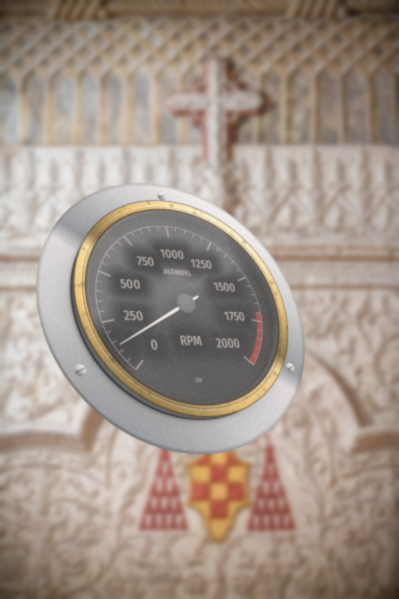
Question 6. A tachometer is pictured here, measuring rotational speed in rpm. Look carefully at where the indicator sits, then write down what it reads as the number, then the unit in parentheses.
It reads 125 (rpm)
